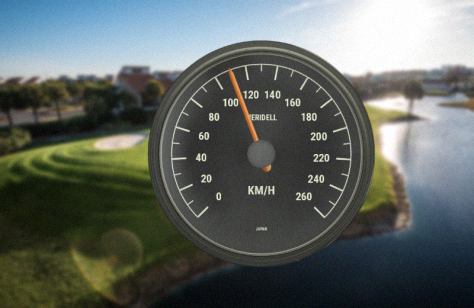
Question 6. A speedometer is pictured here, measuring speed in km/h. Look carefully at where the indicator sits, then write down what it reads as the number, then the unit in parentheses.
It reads 110 (km/h)
